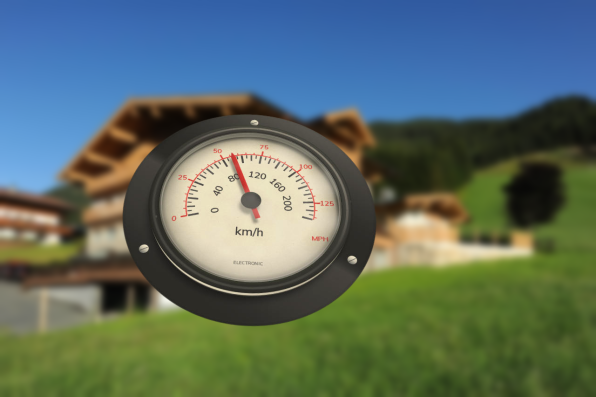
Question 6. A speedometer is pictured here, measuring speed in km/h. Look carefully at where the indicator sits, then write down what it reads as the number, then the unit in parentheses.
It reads 90 (km/h)
